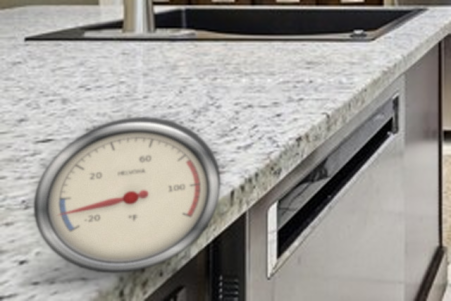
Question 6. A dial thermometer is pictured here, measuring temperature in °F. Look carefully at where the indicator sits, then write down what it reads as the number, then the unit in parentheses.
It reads -8 (°F)
